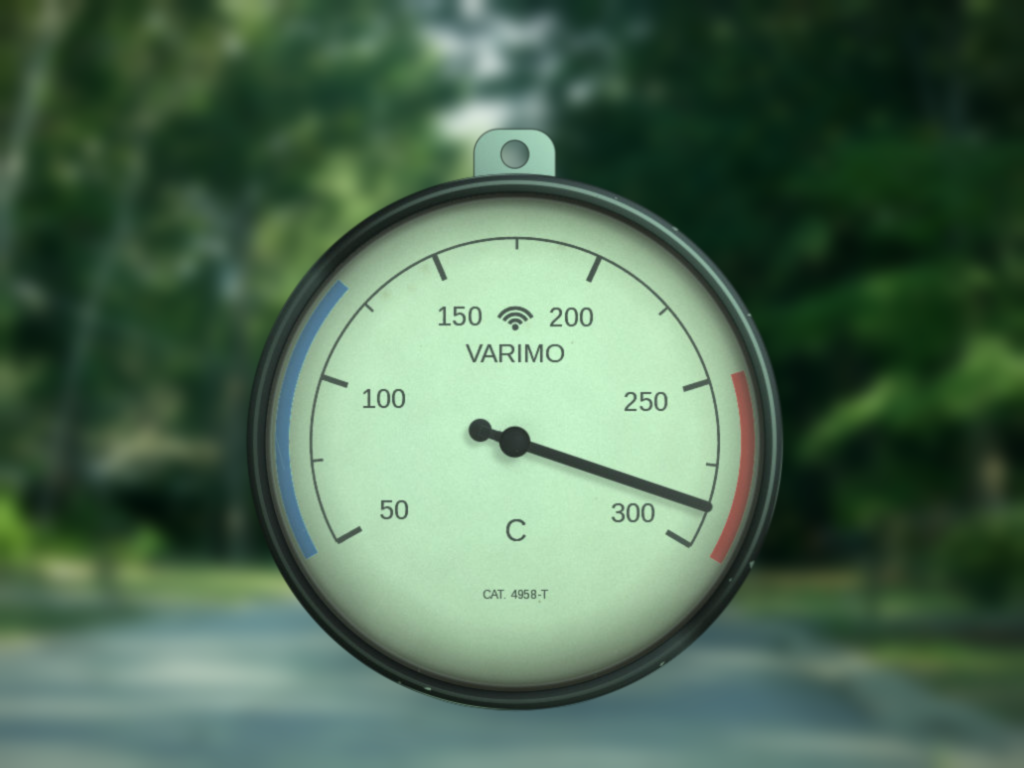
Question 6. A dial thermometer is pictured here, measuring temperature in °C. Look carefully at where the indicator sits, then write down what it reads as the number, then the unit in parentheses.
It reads 287.5 (°C)
